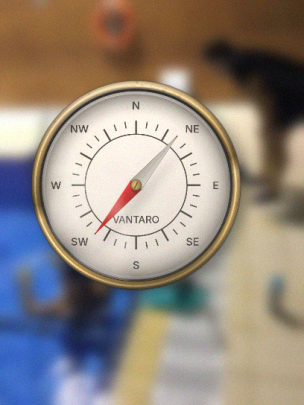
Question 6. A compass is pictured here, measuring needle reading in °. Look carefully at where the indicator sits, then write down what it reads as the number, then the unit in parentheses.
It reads 220 (°)
